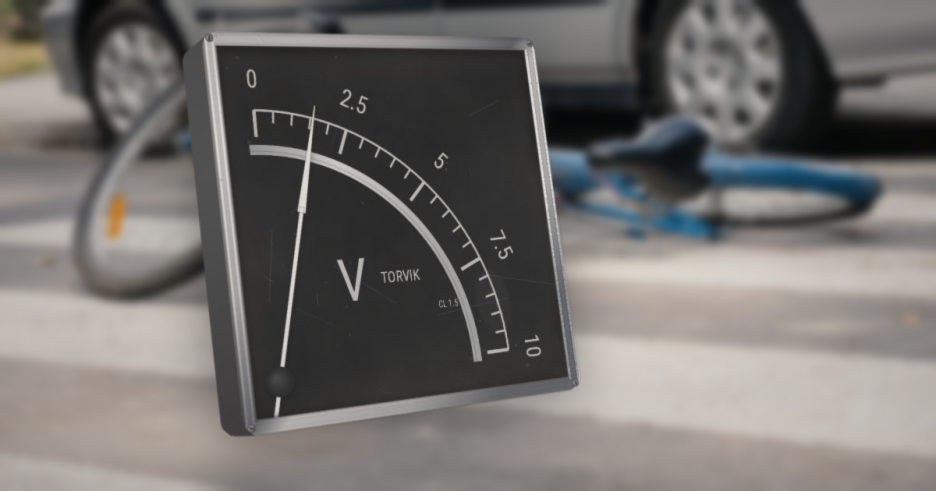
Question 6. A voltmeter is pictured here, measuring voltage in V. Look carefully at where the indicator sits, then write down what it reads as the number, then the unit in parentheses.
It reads 1.5 (V)
